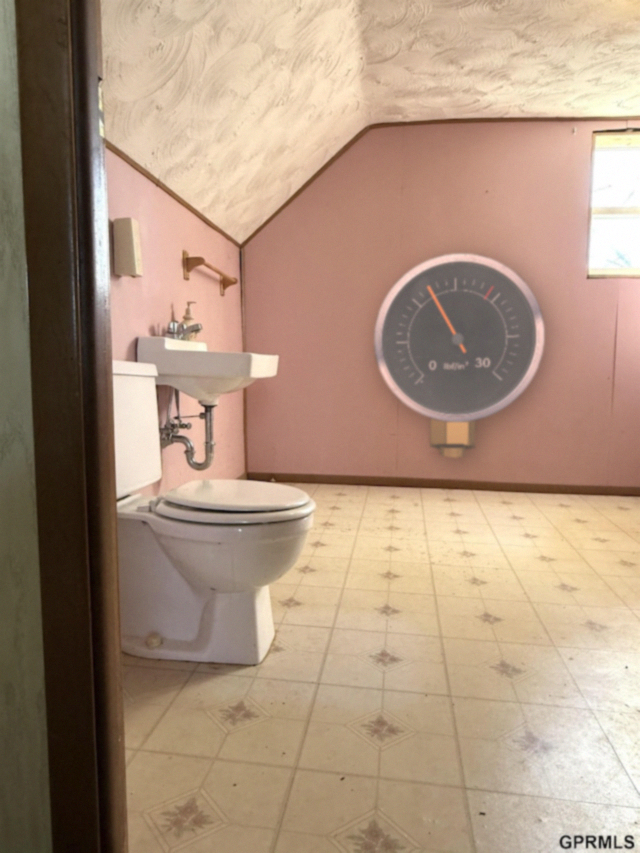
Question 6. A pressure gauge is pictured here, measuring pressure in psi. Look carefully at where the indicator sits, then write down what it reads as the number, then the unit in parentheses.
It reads 12 (psi)
